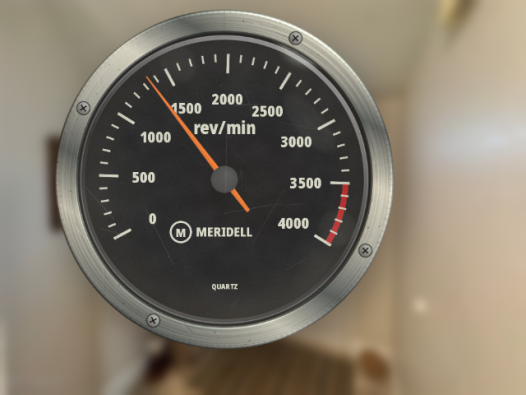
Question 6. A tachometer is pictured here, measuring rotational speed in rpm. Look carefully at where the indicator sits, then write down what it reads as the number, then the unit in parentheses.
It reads 1350 (rpm)
